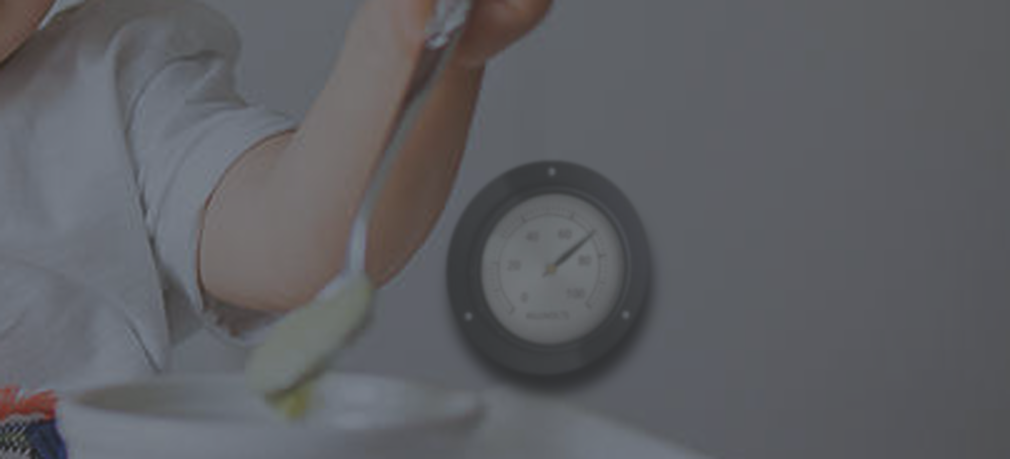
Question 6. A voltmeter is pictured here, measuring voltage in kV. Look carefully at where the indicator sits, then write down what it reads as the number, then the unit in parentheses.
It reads 70 (kV)
